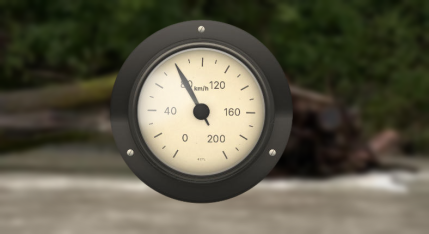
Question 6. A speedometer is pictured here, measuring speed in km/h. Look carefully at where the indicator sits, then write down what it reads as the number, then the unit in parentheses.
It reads 80 (km/h)
